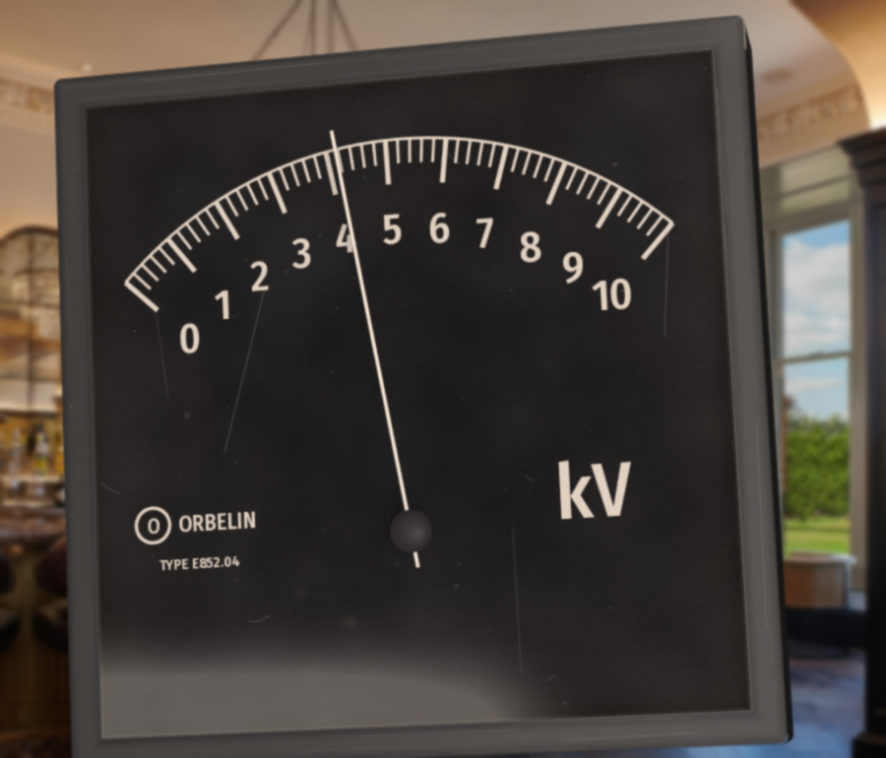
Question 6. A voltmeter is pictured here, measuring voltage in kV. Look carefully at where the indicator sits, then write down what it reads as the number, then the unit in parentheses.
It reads 4.2 (kV)
